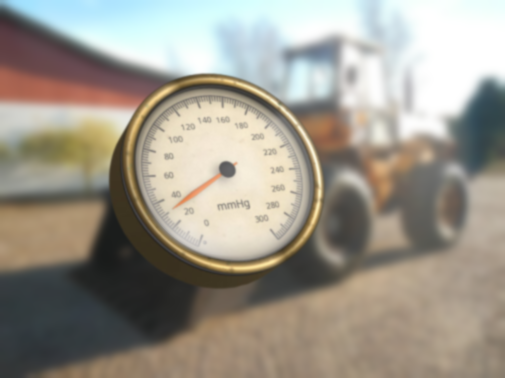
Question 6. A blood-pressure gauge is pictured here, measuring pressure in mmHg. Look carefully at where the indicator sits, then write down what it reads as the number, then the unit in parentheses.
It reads 30 (mmHg)
